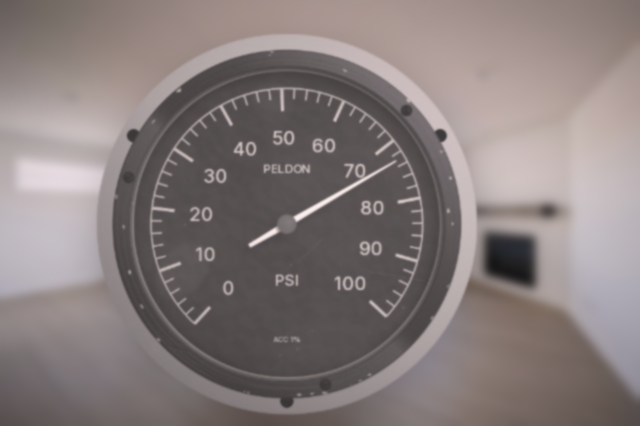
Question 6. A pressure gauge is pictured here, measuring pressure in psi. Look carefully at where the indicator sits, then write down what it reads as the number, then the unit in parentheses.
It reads 73 (psi)
